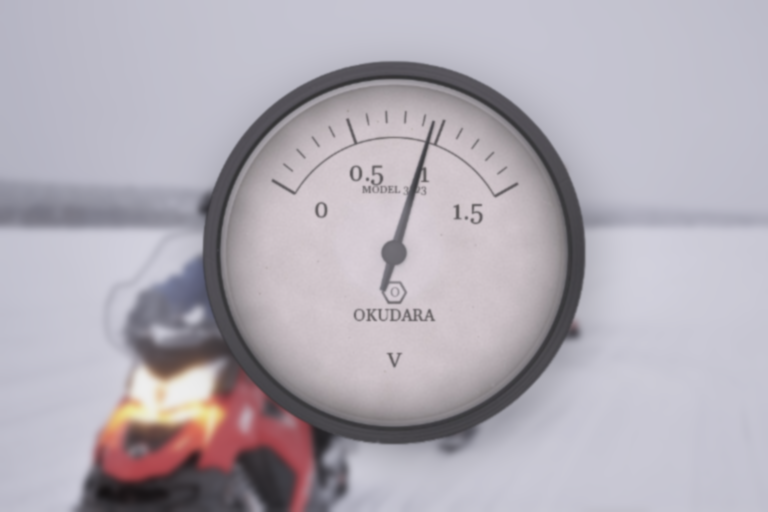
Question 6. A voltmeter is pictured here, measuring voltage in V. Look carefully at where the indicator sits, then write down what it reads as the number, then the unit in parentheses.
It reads 0.95 (V)
